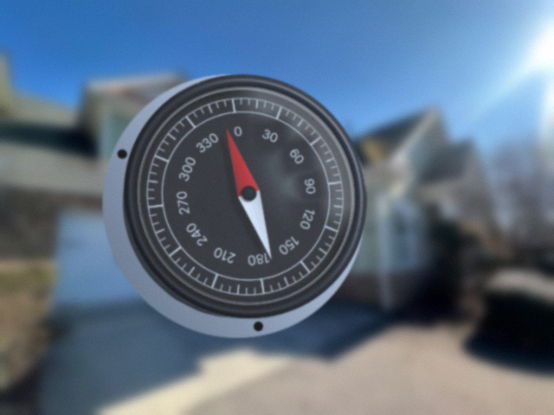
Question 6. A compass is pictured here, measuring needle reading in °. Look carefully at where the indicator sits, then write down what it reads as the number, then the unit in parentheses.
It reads 350 (°)
